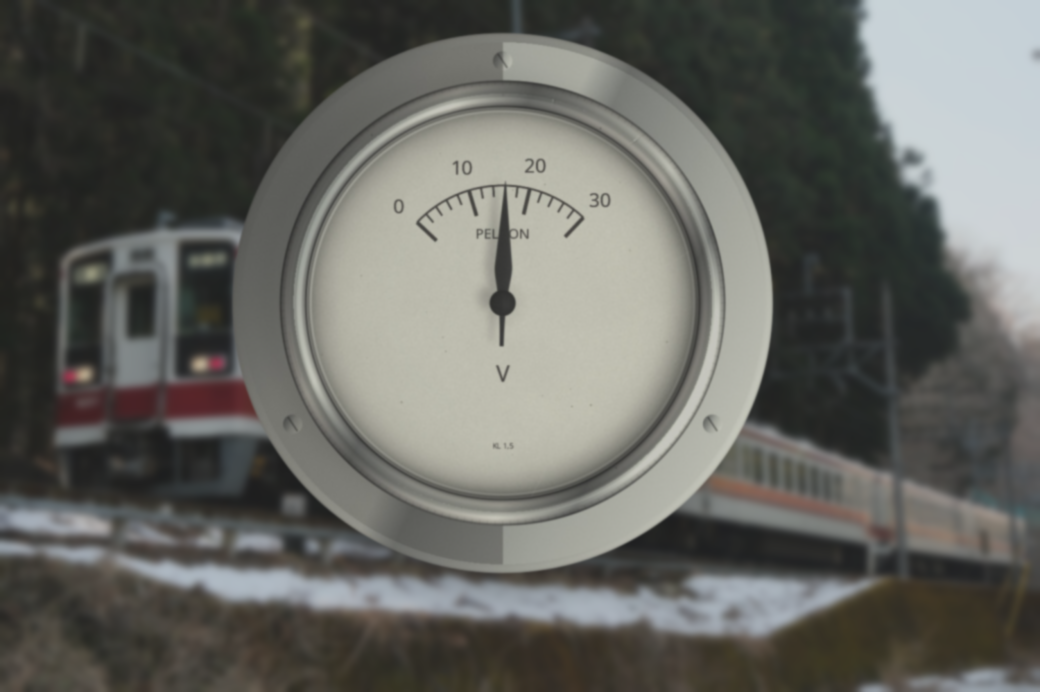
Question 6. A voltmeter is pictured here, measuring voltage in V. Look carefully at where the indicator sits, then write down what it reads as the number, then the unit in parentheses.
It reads 16 (V)
